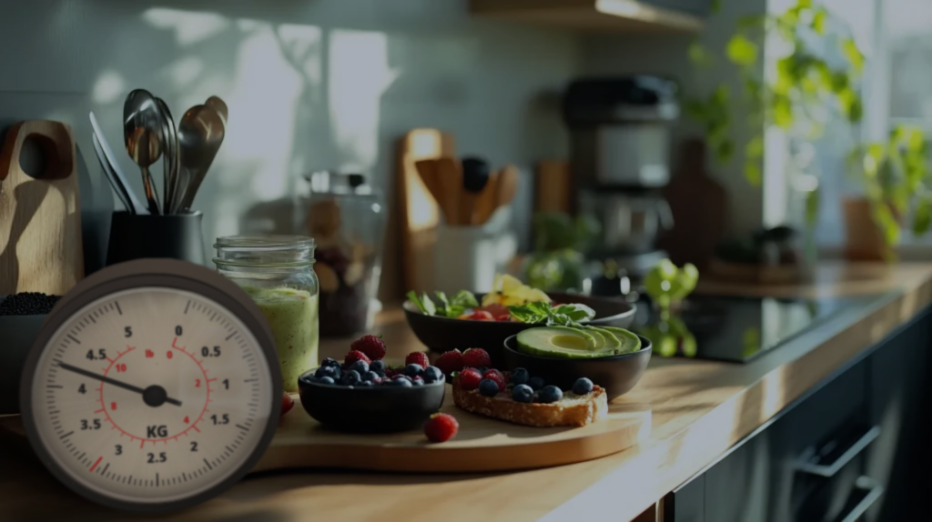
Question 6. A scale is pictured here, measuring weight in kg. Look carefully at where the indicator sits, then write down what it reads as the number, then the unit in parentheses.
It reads 4.25 (kg)
